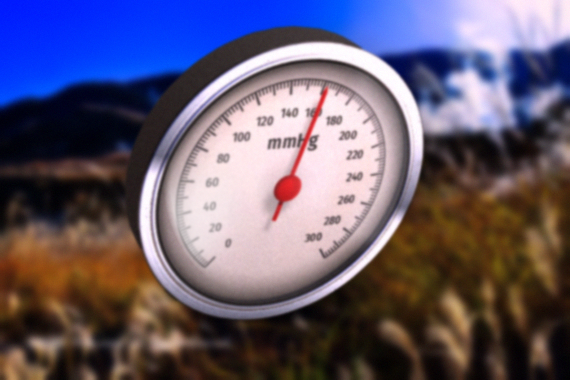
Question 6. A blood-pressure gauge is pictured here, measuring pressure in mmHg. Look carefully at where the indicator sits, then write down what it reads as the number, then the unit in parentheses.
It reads 160 (mmHg)
